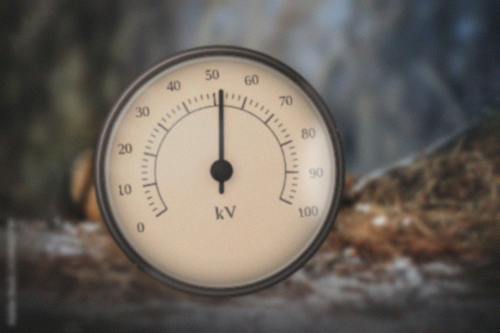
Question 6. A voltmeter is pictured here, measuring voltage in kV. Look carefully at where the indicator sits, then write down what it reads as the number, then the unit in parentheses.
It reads 52 (kV)
